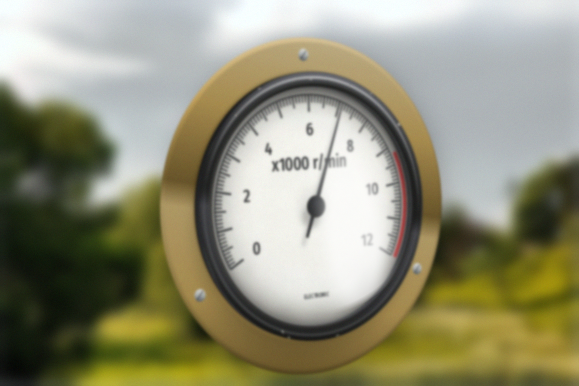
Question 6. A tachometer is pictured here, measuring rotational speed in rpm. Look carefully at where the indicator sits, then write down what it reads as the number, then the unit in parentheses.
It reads 7000 (rpm)
